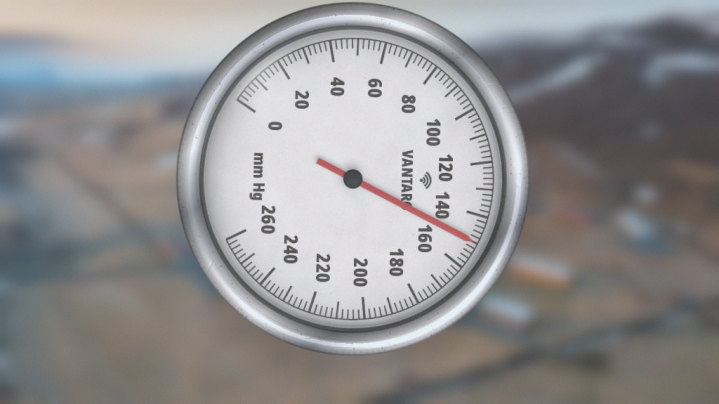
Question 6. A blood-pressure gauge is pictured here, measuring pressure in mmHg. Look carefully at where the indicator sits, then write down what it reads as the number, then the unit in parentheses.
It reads 150 (mmHg)
